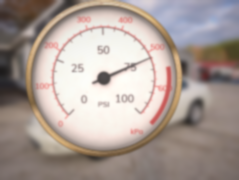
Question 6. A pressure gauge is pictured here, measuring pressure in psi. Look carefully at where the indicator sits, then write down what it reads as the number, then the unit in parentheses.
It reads 75 (psi)
